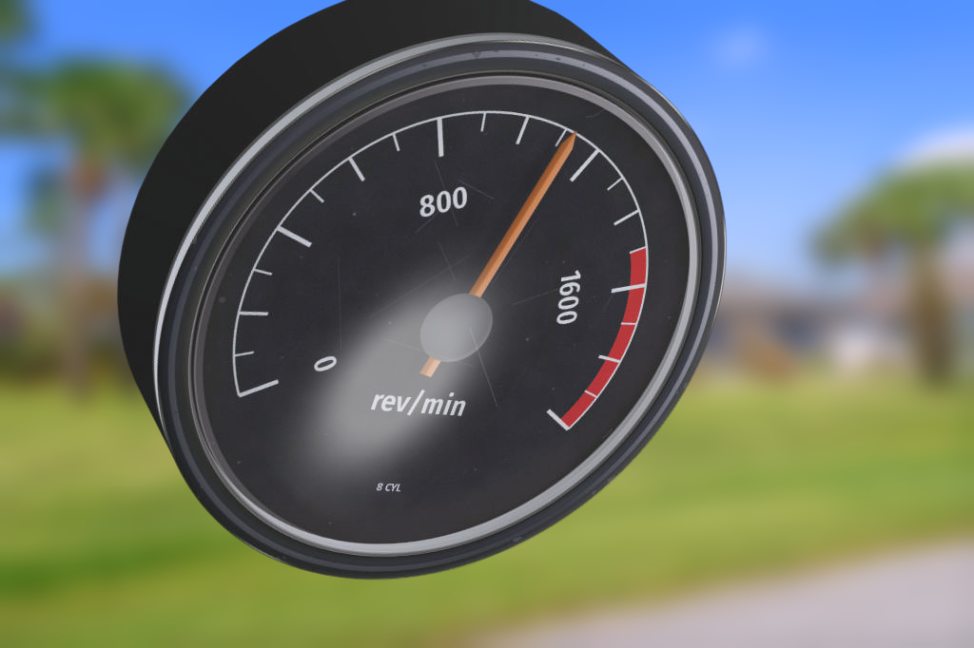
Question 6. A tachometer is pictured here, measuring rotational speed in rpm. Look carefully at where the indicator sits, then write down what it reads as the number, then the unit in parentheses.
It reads 1100 (rpm)
